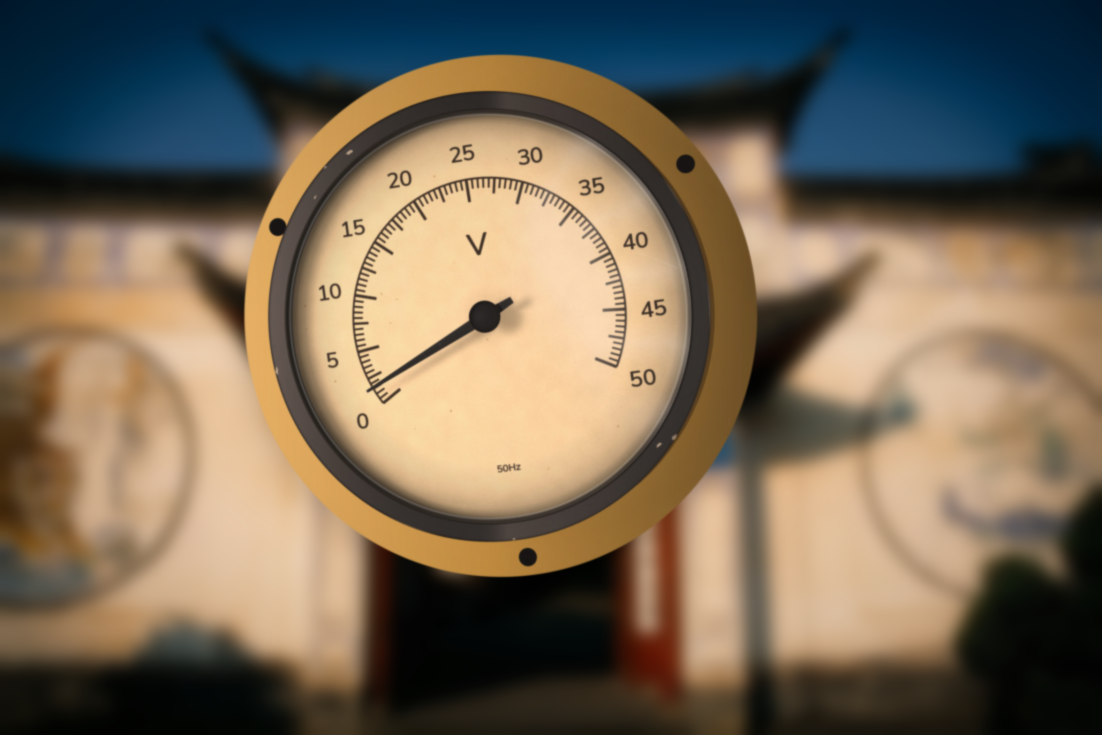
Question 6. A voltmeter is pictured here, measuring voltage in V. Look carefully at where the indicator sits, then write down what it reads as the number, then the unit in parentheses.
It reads 1.5 (V)
